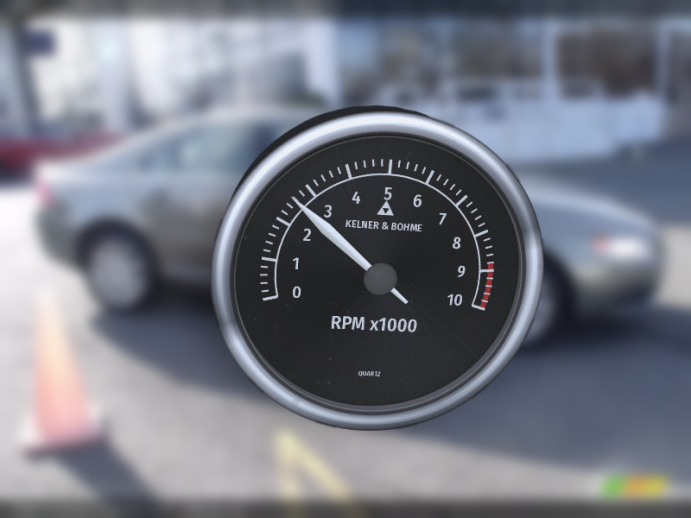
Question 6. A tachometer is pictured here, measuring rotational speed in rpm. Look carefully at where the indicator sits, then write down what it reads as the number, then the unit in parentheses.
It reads 2600 (rpm)
